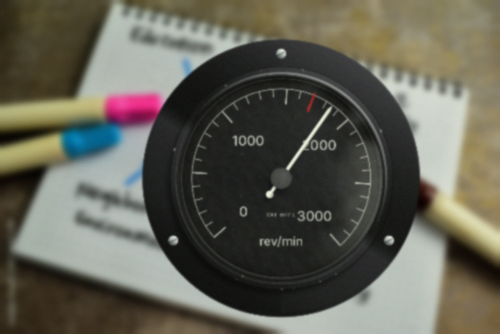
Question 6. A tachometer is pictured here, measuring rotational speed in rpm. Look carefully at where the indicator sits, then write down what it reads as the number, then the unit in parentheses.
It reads 1850 (rpm)
